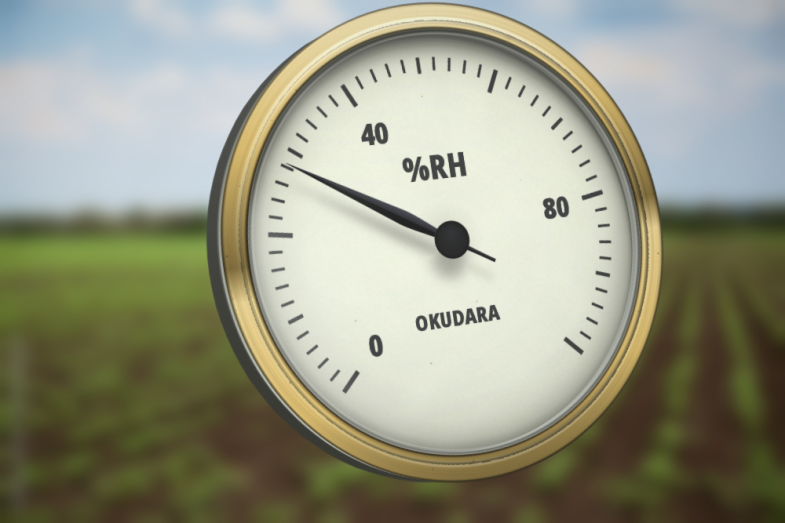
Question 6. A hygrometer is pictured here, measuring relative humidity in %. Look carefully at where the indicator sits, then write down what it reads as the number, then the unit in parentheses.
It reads 28 (%)
